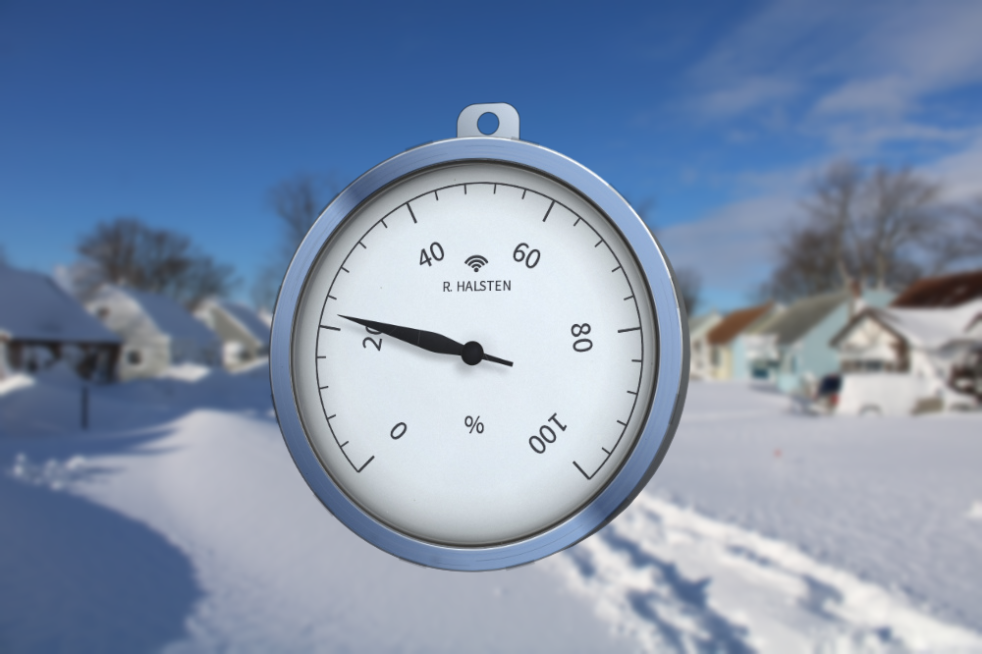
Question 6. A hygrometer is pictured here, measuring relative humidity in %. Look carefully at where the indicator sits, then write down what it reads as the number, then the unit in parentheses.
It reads 22 (%)
